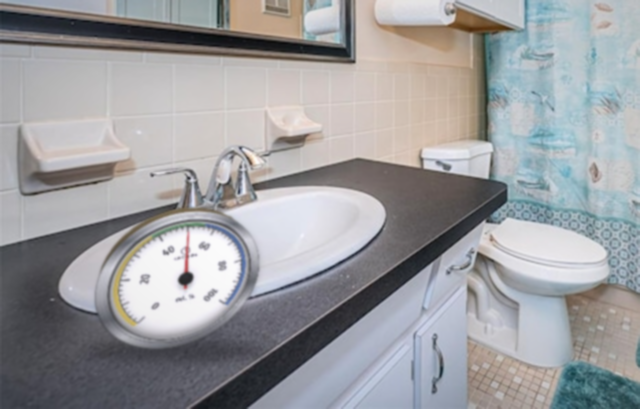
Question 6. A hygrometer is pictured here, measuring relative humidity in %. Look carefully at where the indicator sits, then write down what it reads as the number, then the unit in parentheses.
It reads 50 (%)
